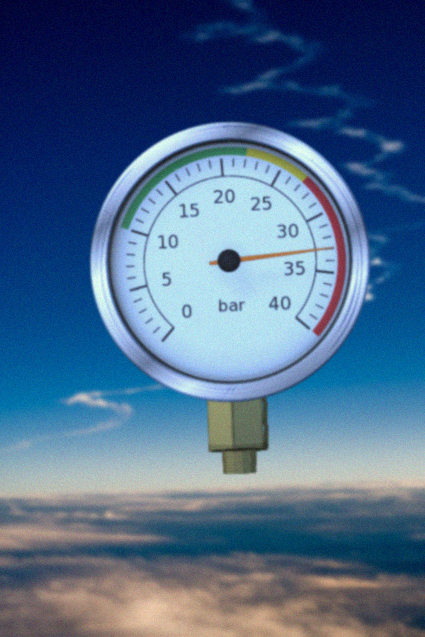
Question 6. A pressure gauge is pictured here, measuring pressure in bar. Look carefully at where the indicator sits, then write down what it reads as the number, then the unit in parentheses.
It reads 33 (bar)
